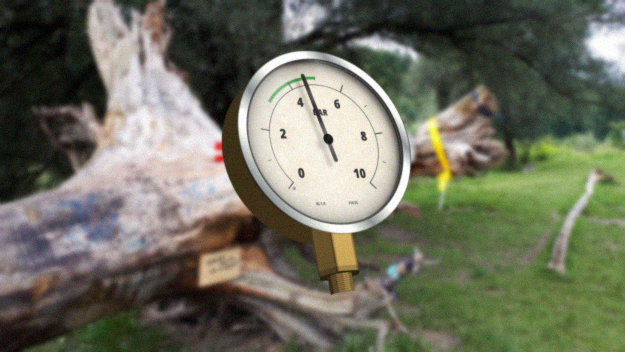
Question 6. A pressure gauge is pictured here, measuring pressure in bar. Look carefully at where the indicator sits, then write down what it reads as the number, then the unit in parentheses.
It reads 4.5 (bar)
